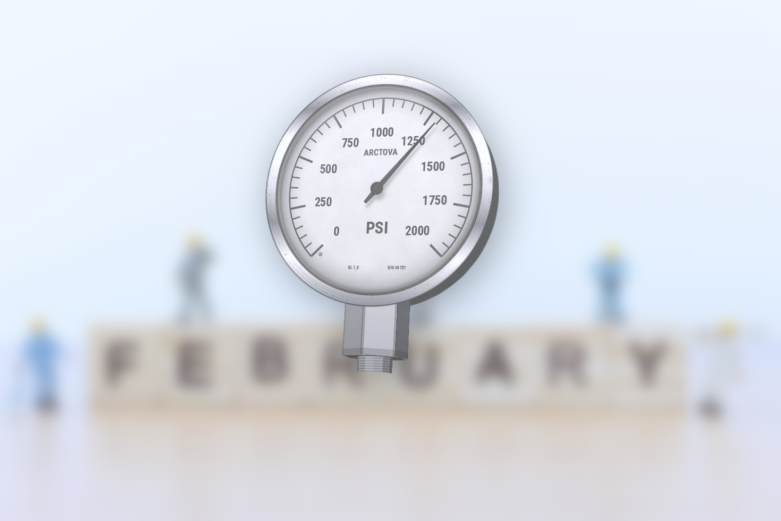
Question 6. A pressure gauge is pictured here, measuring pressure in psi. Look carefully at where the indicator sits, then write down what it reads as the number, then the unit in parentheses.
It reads 1300 (psi)
